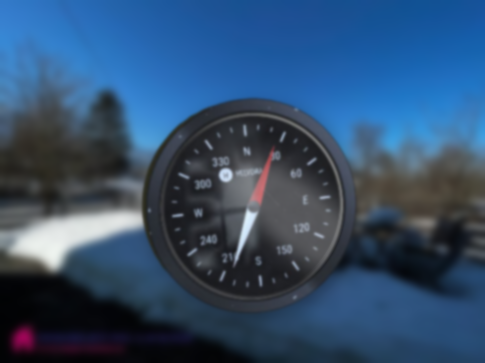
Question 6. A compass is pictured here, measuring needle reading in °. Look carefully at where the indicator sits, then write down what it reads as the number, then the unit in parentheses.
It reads 25 (°)
